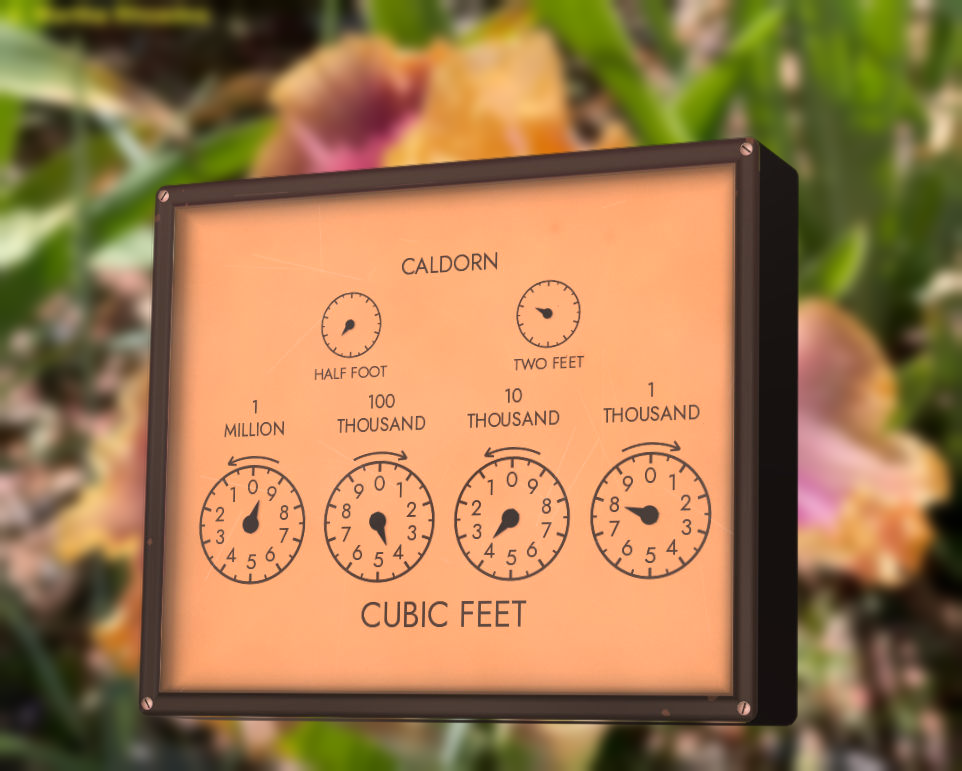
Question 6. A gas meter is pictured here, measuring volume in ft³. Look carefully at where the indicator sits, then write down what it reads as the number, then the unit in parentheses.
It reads 943800 (ft³)
